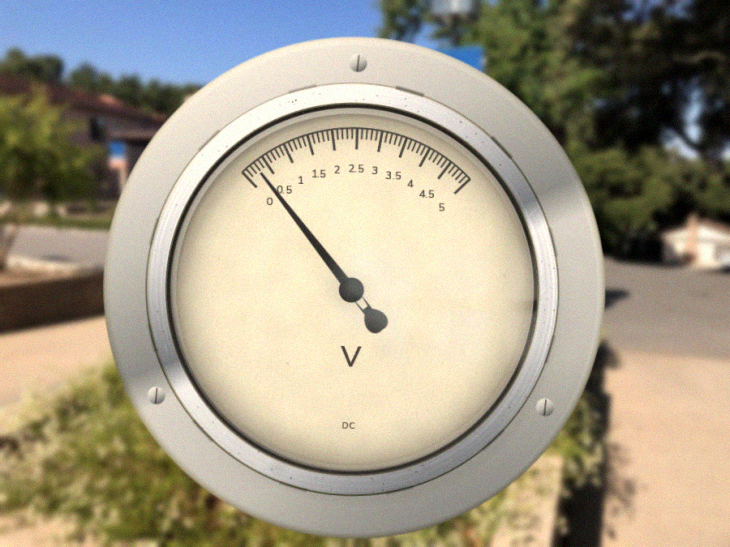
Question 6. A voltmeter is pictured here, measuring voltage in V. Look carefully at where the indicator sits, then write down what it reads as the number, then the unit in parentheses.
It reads 0.3 (V)
